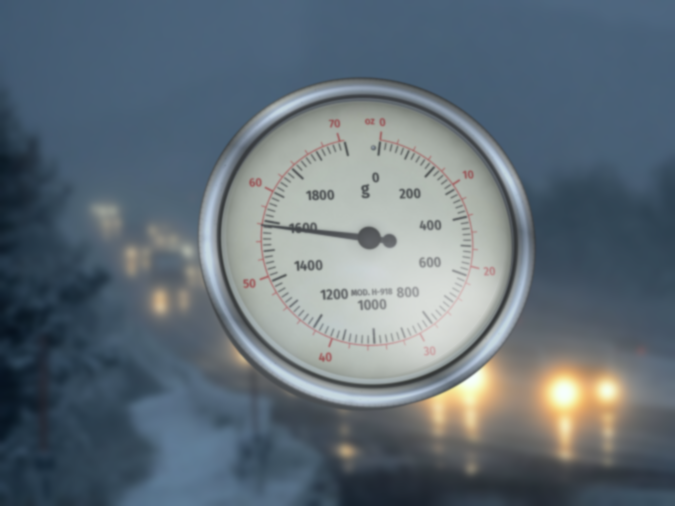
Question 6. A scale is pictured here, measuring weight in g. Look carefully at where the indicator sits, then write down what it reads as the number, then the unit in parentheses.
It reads 1580 (g)
